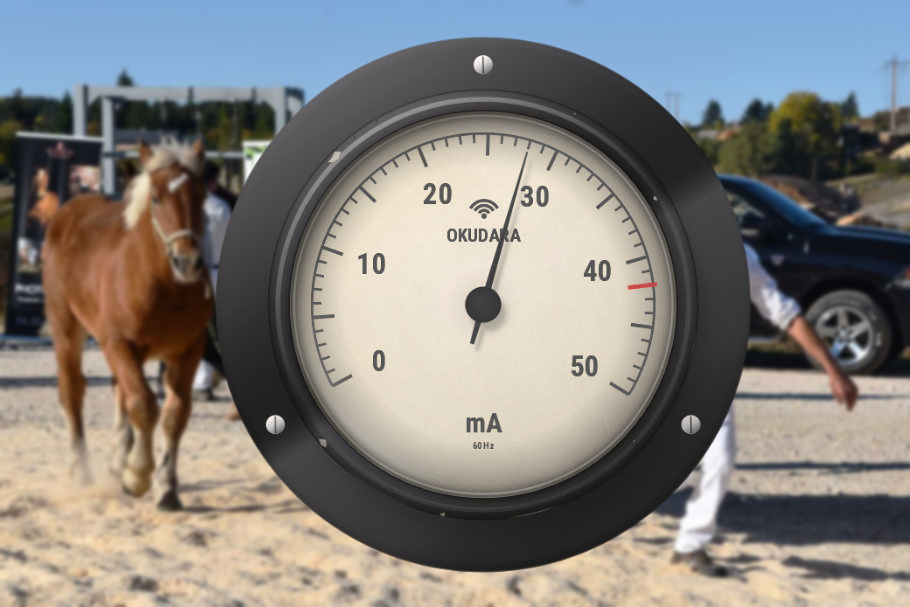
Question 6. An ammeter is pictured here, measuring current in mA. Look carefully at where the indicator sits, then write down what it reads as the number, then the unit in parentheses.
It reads 28 (mA)
